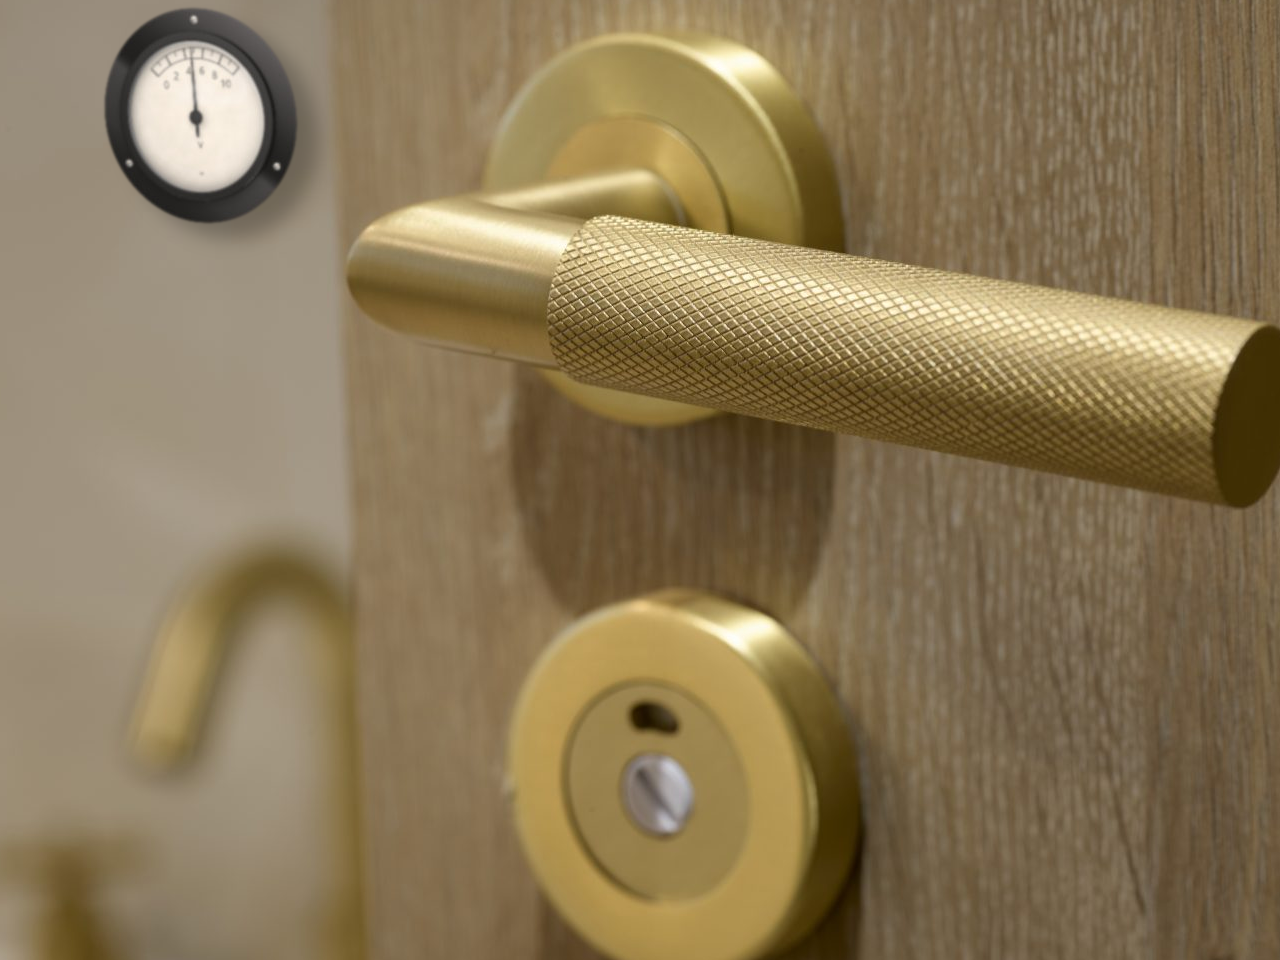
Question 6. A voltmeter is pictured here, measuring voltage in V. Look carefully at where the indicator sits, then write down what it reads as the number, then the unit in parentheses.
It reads 5 (V)
